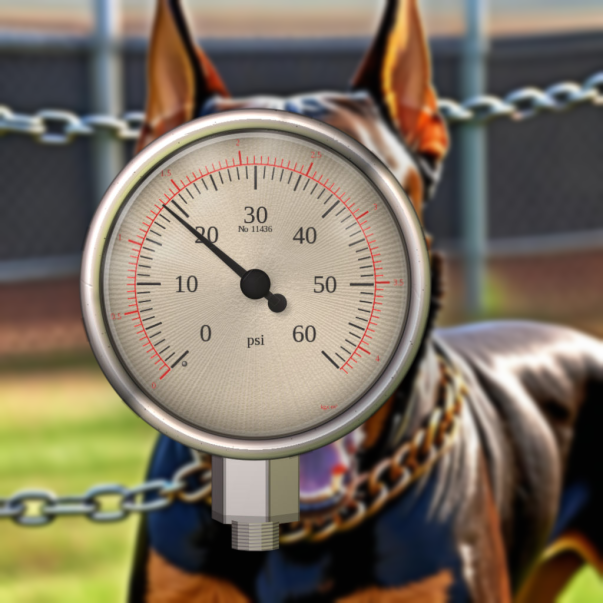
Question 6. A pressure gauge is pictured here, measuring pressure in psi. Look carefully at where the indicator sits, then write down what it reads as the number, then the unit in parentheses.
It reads 19 (psi)
